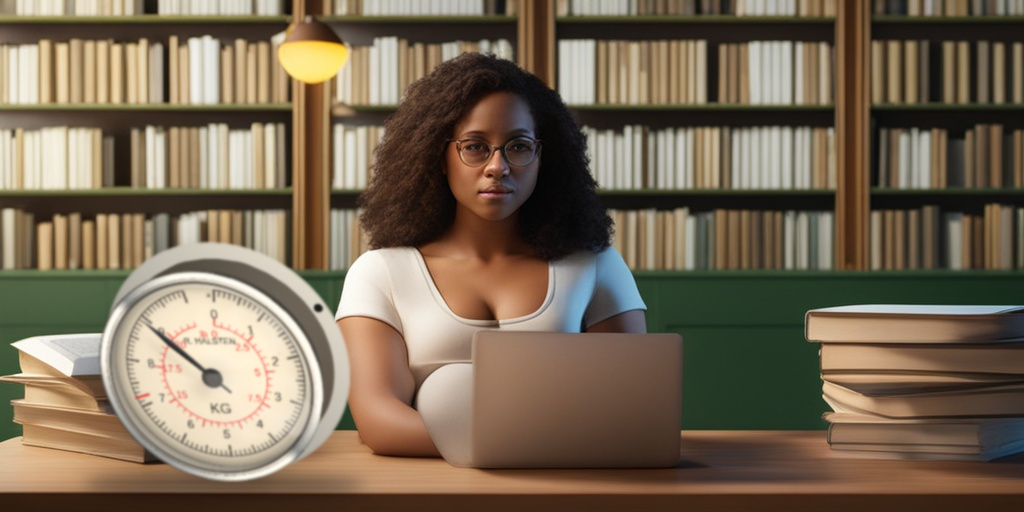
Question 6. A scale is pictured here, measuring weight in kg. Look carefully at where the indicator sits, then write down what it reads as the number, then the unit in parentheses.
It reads 9 (kg)
